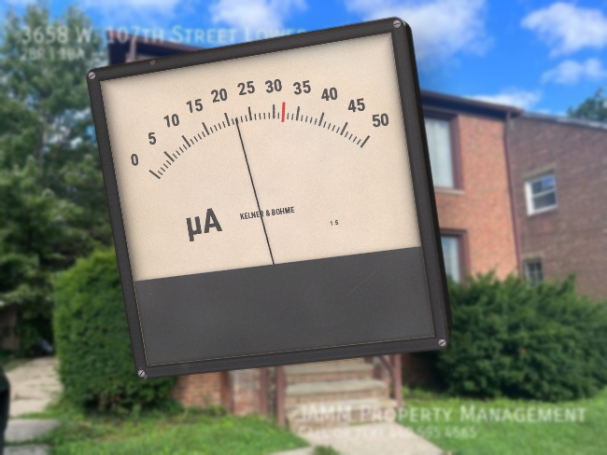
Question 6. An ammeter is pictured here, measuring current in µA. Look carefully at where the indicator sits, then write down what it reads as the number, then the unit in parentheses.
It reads 22 (µA)
